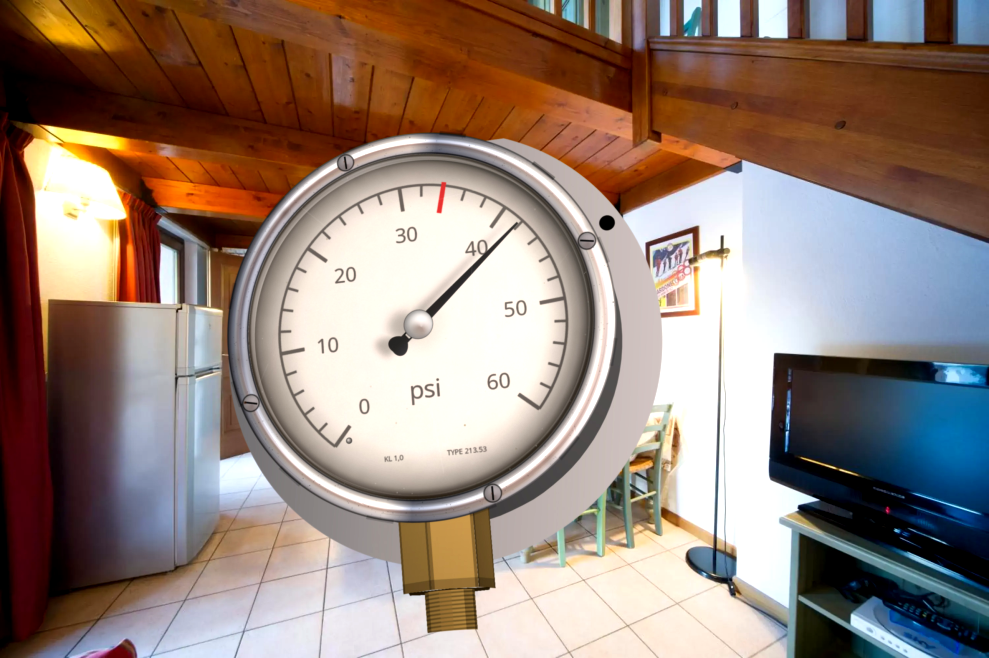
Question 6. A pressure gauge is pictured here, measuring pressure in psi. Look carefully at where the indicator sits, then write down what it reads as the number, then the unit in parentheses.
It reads 42 (psi)
